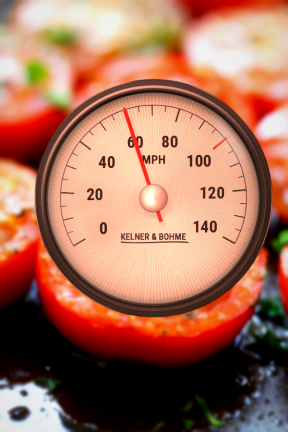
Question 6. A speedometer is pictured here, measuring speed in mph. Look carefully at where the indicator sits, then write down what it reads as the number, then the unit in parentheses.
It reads 60 (mph)
